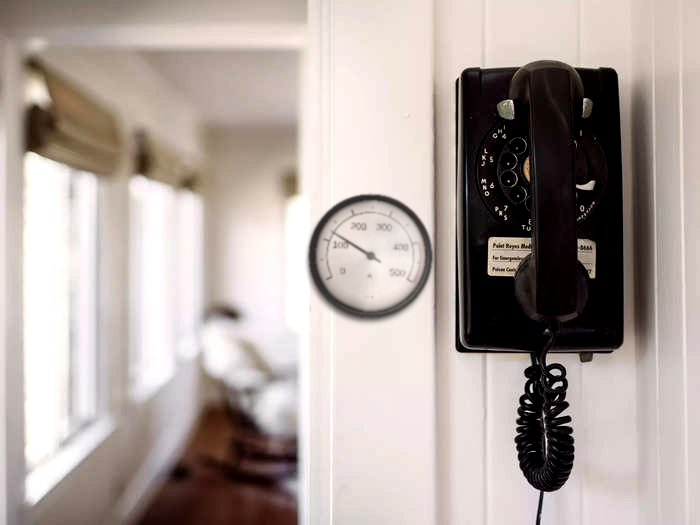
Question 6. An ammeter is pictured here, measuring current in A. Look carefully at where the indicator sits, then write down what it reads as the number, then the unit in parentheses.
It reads 125 (A)
